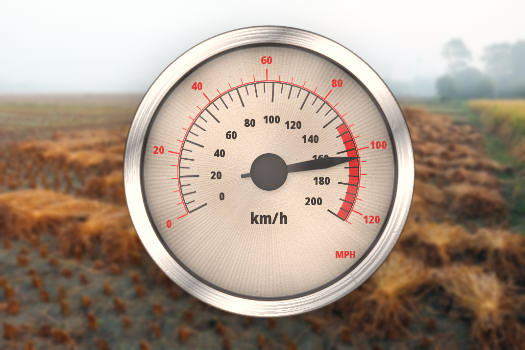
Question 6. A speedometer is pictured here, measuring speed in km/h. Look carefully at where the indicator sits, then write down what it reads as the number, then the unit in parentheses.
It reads 165 (km/h)
